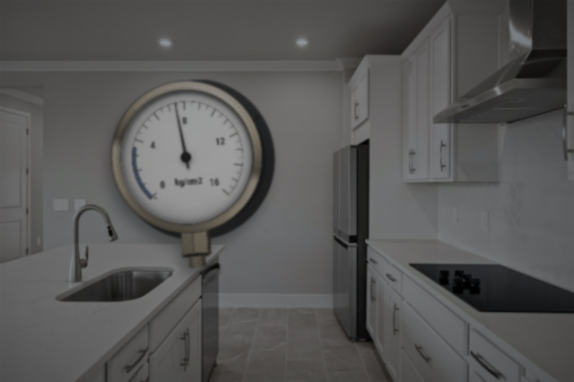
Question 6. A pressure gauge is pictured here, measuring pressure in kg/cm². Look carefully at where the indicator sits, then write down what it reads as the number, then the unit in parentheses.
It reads 7.5 (kg/cm²)
